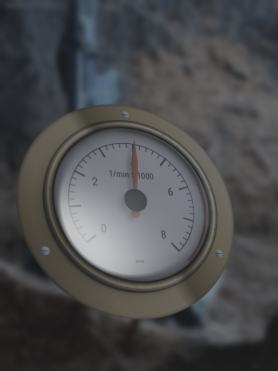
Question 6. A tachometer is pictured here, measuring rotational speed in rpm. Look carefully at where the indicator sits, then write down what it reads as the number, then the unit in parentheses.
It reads 4000 (rpm)
